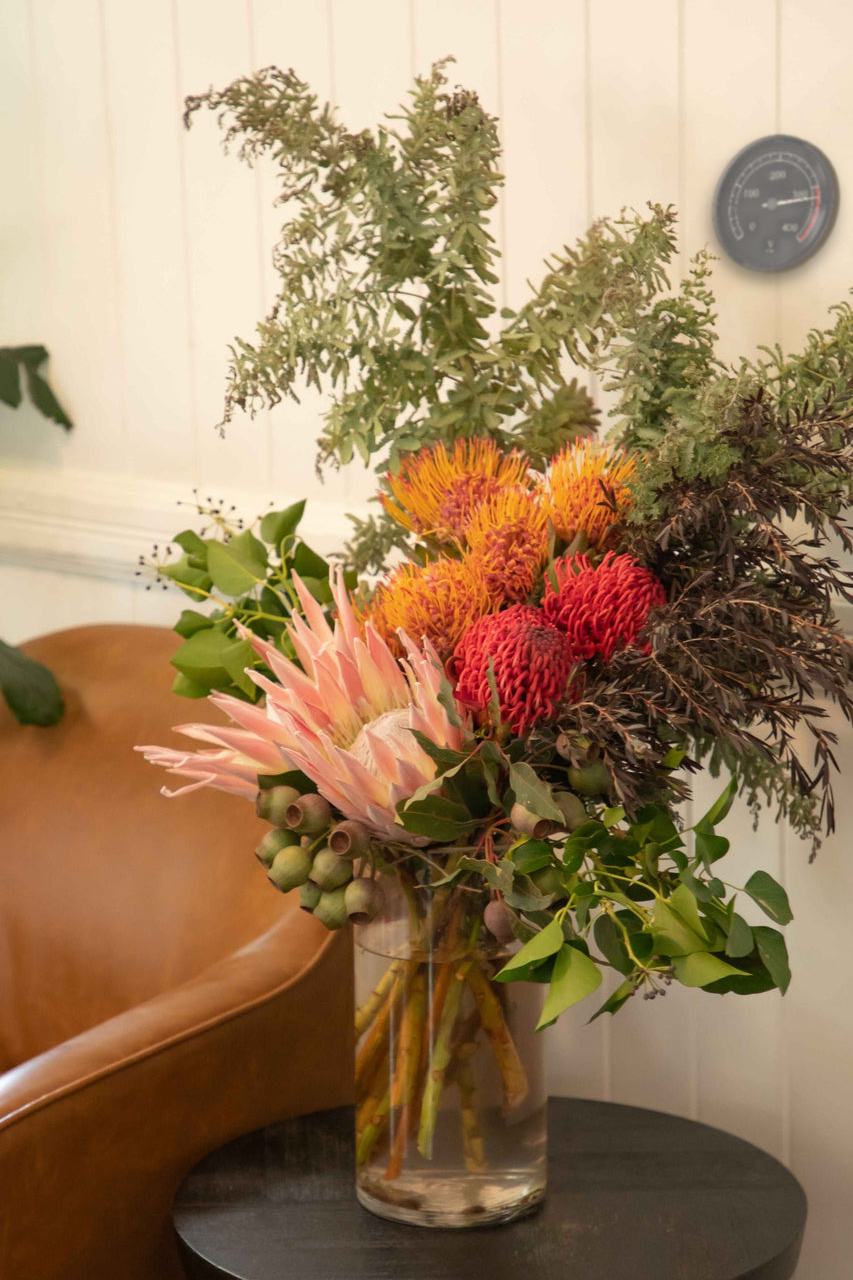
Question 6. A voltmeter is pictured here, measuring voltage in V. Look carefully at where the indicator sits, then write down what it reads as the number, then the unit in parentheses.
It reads 320 (V)
